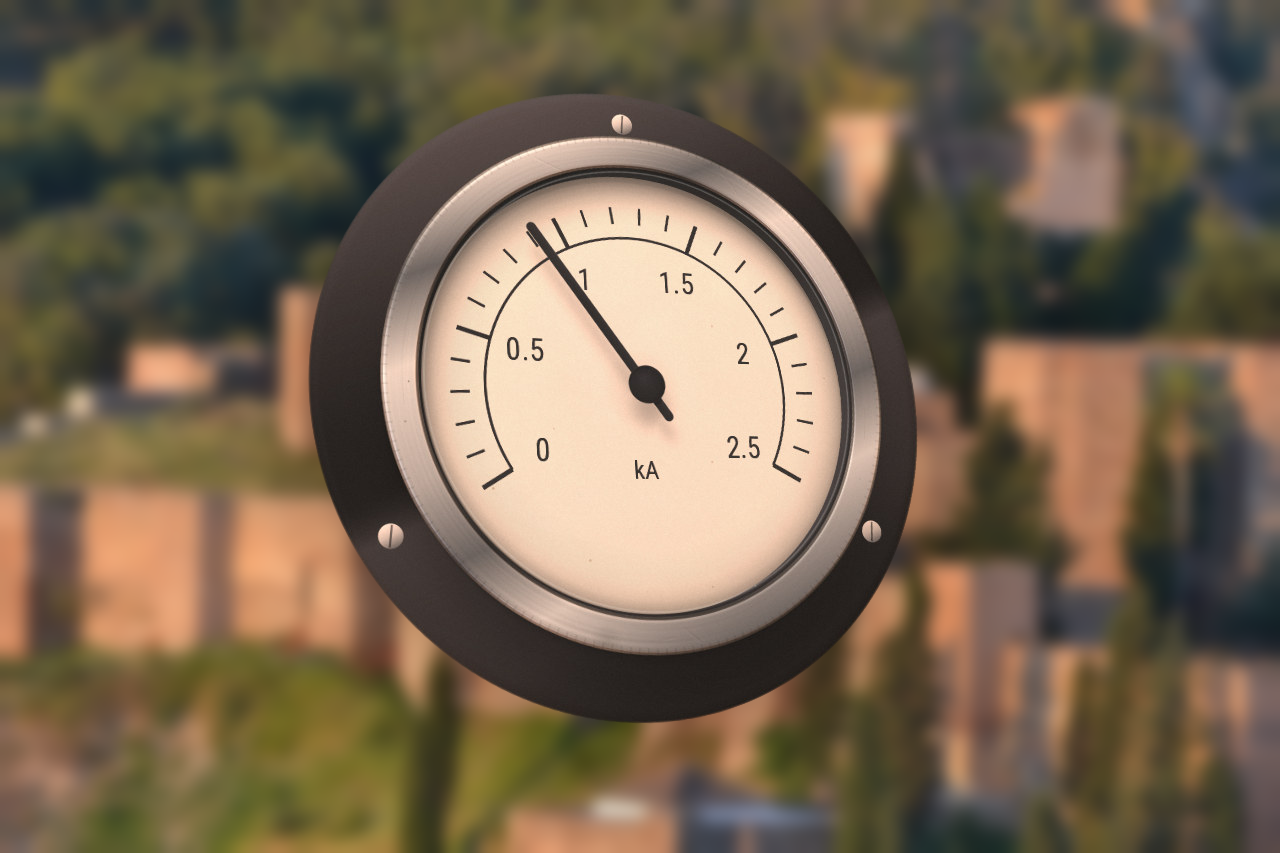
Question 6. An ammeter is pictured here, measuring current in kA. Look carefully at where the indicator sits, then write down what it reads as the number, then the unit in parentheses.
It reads 0.9 (kA)
